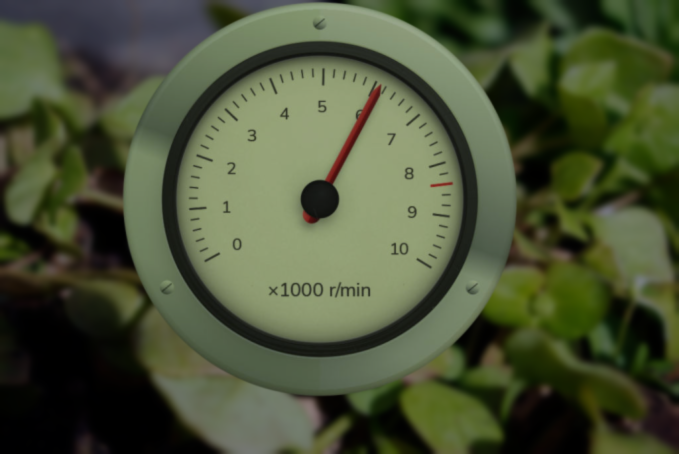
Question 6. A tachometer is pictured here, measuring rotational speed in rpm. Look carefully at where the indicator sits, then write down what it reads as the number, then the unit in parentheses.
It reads 6100 (rpm)
